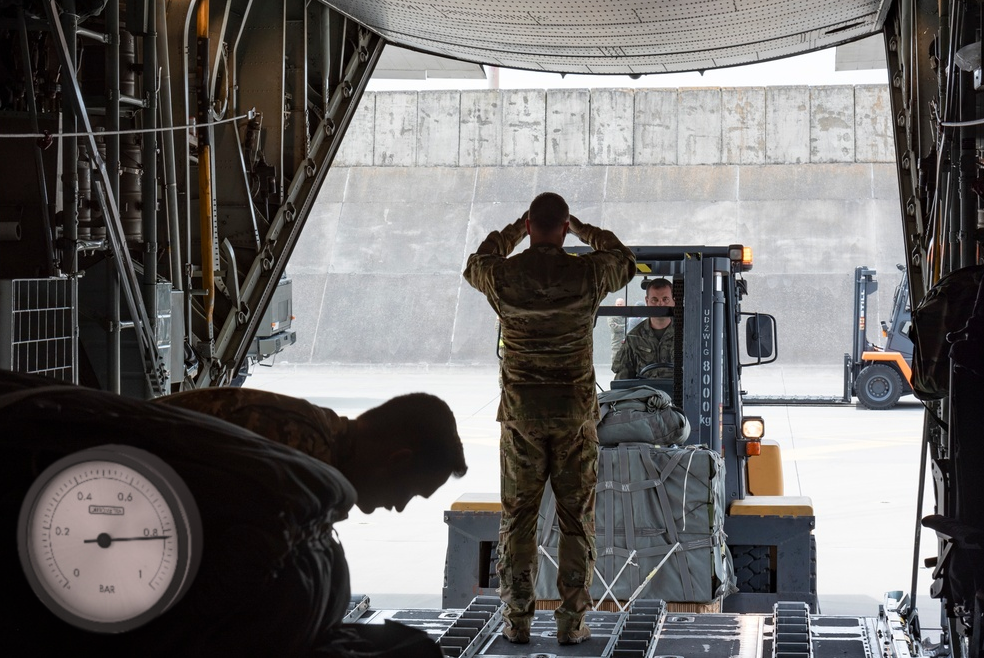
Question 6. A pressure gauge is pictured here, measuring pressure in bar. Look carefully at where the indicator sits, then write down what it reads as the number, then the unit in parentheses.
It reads 0.82 (bar)
